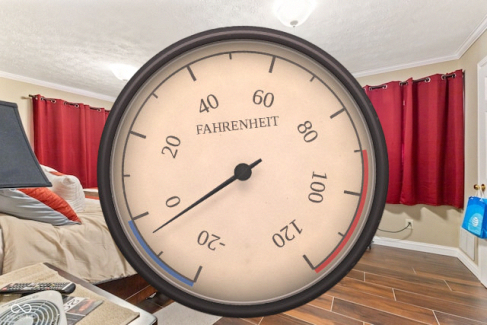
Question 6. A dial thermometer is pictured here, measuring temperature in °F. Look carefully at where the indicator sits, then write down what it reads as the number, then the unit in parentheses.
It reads -5 (°F)
